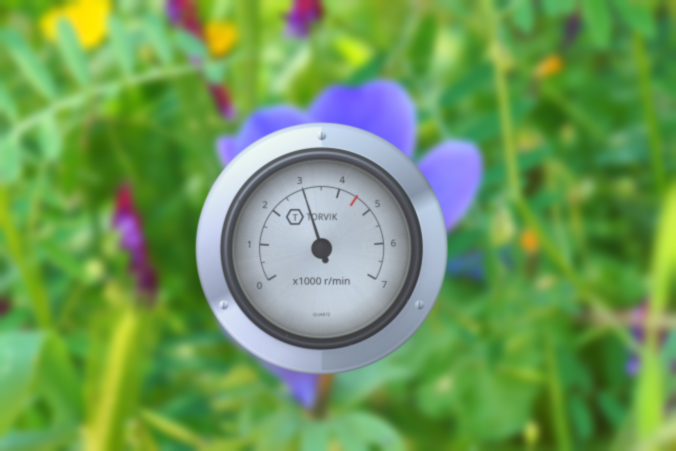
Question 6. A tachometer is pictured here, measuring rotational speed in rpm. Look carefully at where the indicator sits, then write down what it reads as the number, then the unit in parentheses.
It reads 3000 (rpm)
